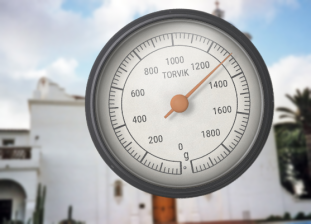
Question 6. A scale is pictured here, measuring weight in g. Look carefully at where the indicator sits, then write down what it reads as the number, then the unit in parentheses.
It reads 1300 (g)
